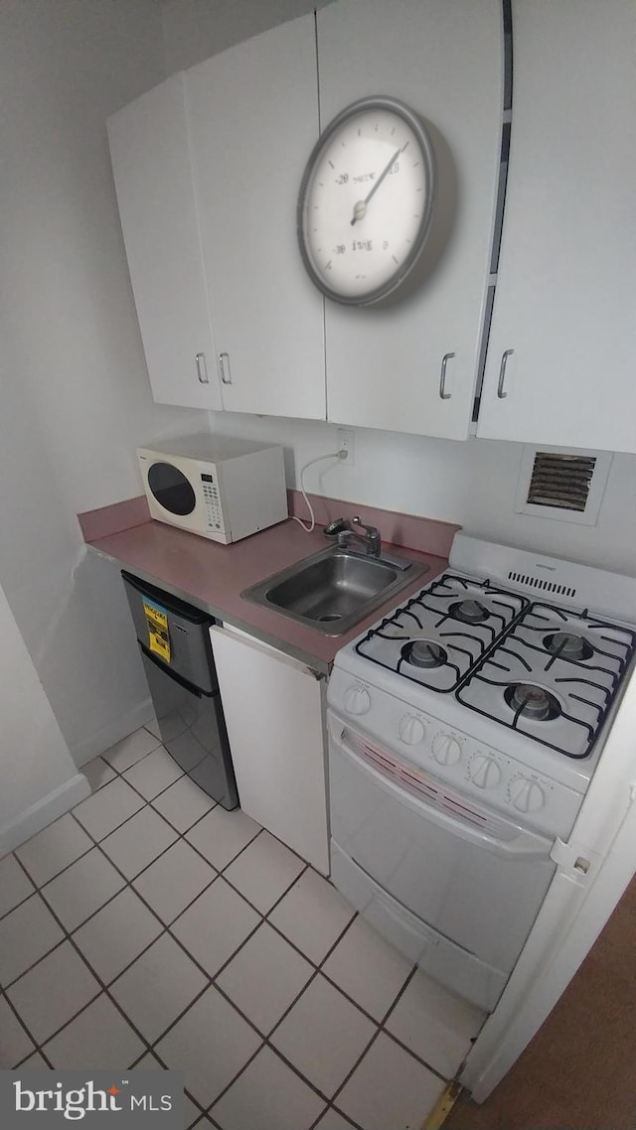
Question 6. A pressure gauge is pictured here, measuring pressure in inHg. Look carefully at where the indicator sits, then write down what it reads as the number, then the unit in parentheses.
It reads -10 (inHg)
